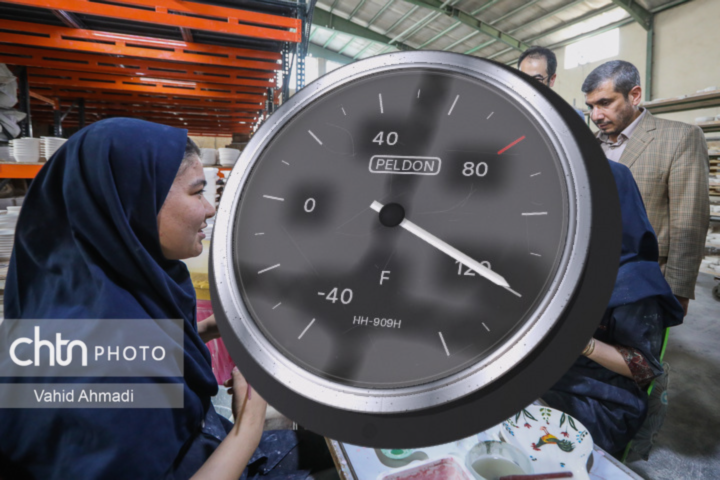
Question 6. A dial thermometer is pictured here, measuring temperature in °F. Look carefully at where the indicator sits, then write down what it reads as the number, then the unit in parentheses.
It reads 120 (°F)
